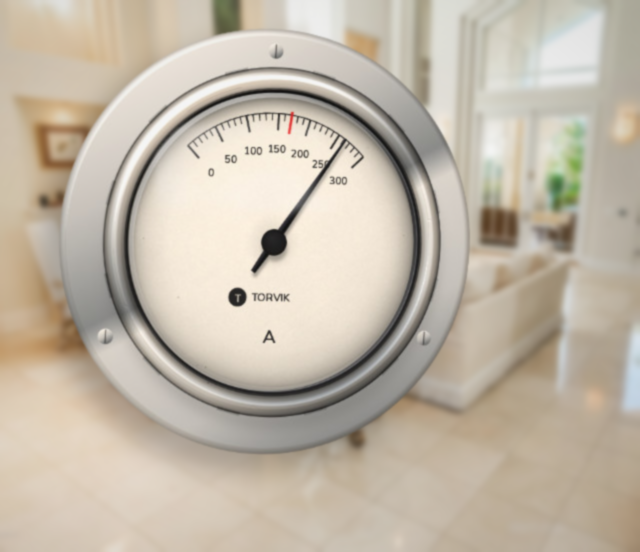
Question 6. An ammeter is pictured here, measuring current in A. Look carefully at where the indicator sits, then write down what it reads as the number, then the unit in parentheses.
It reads 260 (A)
